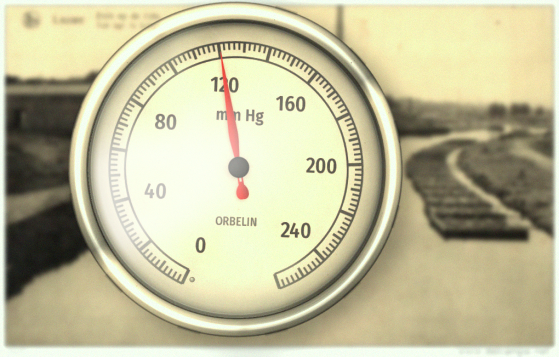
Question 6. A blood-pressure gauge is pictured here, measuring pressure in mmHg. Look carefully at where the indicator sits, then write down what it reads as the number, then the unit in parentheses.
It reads 120 (mmHg)
